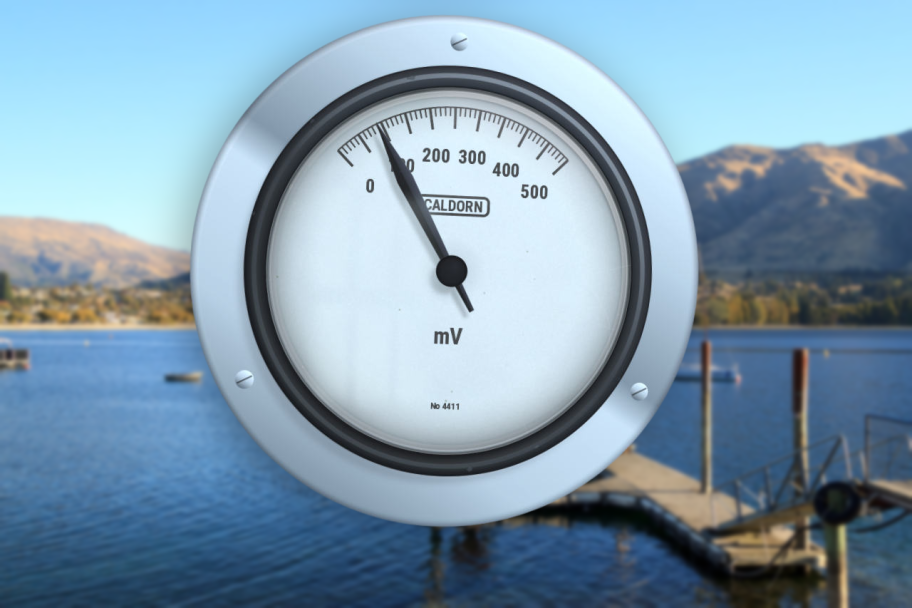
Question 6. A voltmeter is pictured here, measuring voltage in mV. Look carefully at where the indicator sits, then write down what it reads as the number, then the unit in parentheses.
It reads 90 (mV)
